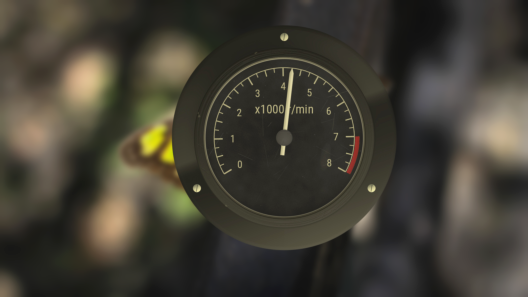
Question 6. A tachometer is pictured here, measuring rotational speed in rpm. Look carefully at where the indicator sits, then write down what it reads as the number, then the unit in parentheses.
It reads 4250 (rpm)
